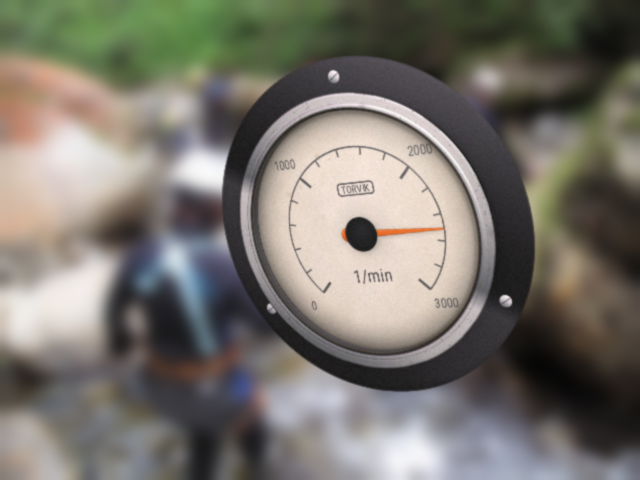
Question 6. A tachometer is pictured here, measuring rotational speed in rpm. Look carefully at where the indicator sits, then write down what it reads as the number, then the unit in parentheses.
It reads 2500 (rpm)
